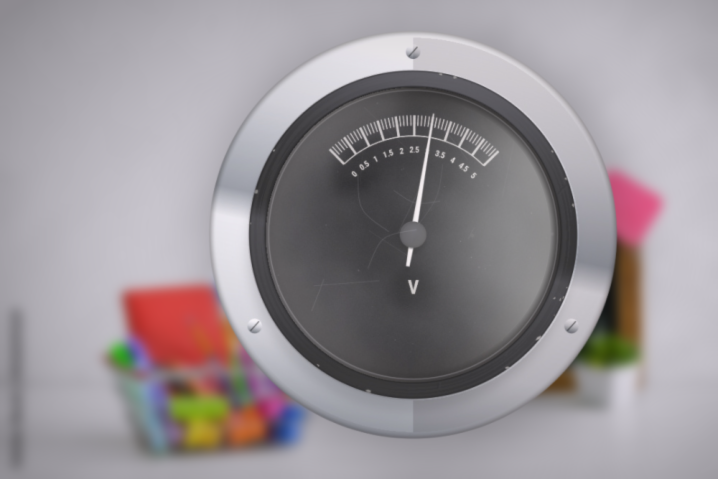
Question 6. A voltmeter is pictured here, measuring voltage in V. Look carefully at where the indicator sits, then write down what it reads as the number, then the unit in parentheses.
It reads 3 (V)
